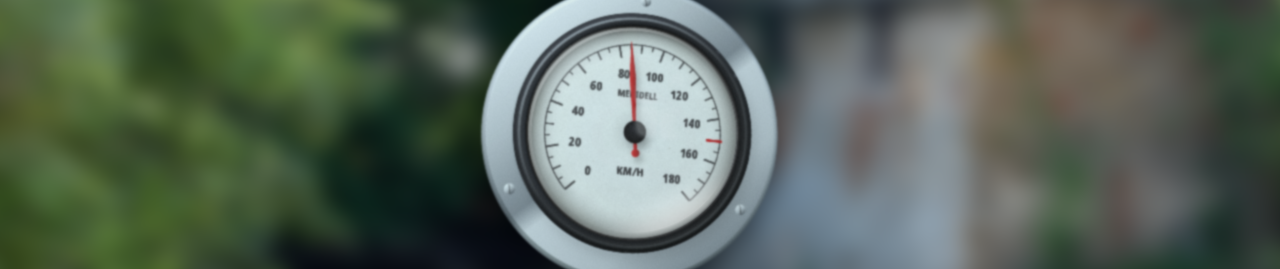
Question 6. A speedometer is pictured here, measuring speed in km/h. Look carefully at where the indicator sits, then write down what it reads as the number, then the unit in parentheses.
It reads 85 (km/h)
